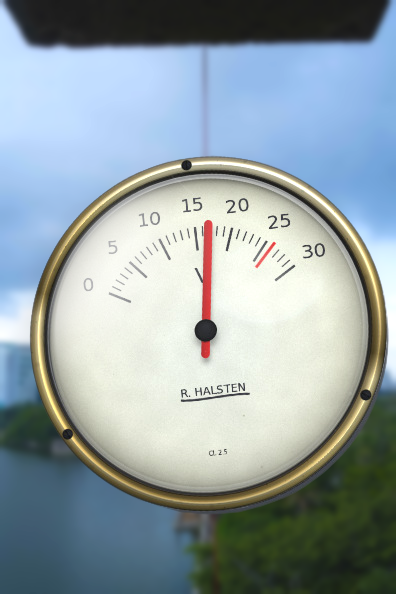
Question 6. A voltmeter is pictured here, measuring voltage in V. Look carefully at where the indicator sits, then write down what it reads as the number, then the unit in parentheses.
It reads 17 (V)
